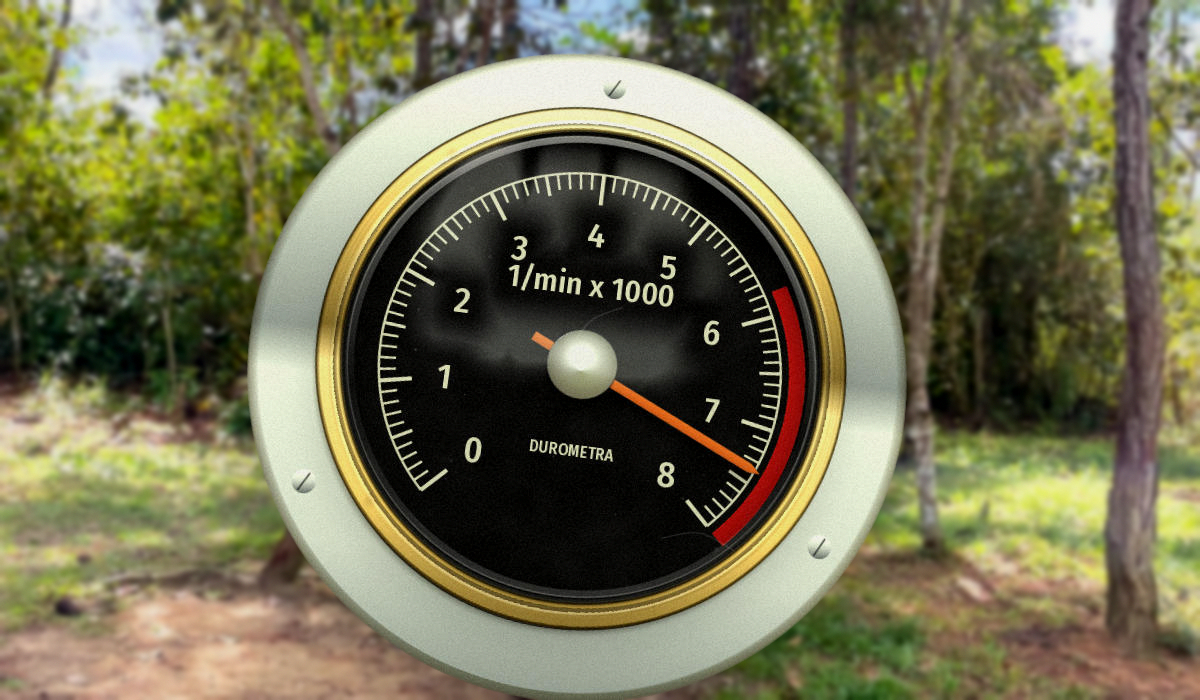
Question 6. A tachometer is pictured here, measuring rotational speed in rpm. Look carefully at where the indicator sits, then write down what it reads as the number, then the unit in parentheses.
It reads 7400 (rpm)
